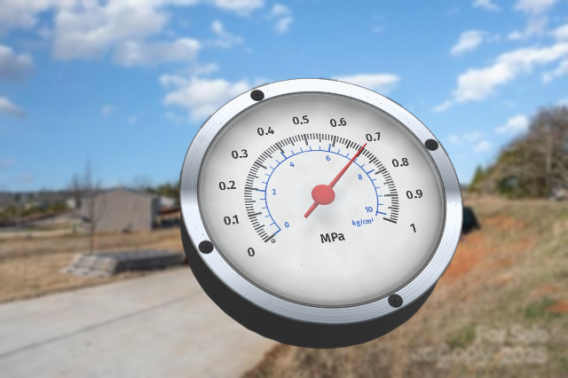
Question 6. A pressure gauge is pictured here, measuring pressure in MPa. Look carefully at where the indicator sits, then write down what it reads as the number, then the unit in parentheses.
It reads 0.7 (MPa)
